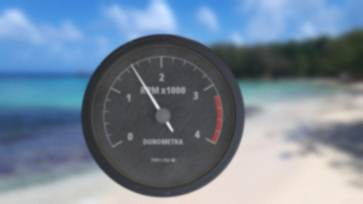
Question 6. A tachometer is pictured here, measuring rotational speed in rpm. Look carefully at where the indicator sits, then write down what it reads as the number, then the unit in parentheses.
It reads 1500 (rpm)
